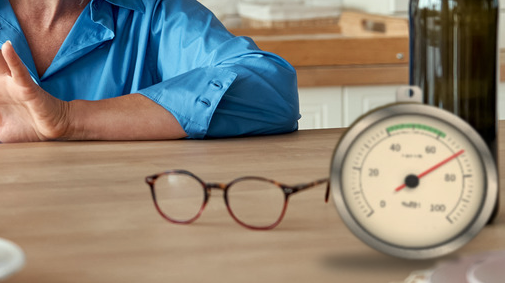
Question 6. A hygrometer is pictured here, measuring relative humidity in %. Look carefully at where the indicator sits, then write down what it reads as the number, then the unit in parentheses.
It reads 70 (%)
